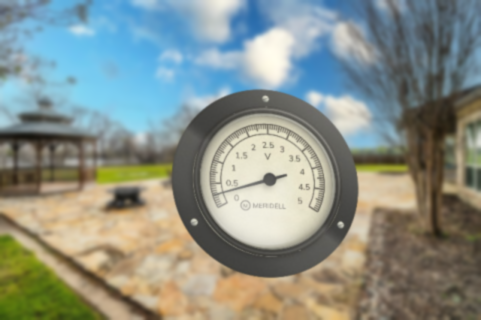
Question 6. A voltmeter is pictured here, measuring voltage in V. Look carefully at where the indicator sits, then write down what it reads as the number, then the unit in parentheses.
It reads 0.25 (V)
